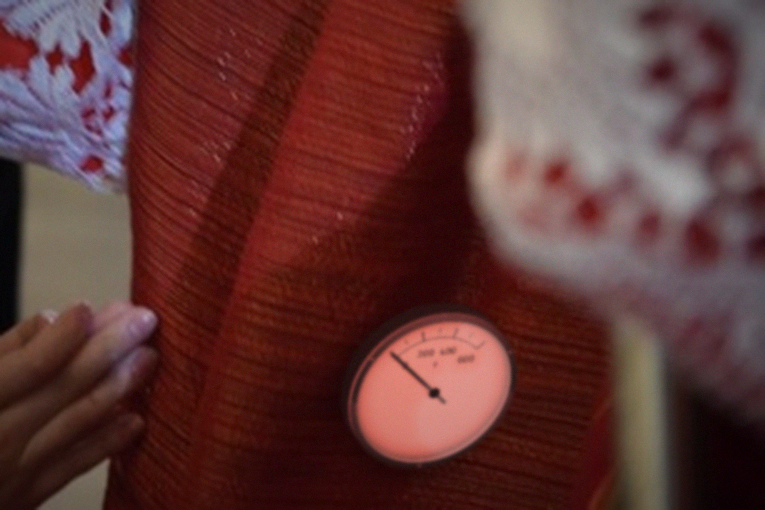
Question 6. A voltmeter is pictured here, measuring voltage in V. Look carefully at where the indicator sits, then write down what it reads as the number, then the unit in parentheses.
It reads 0 (V)
